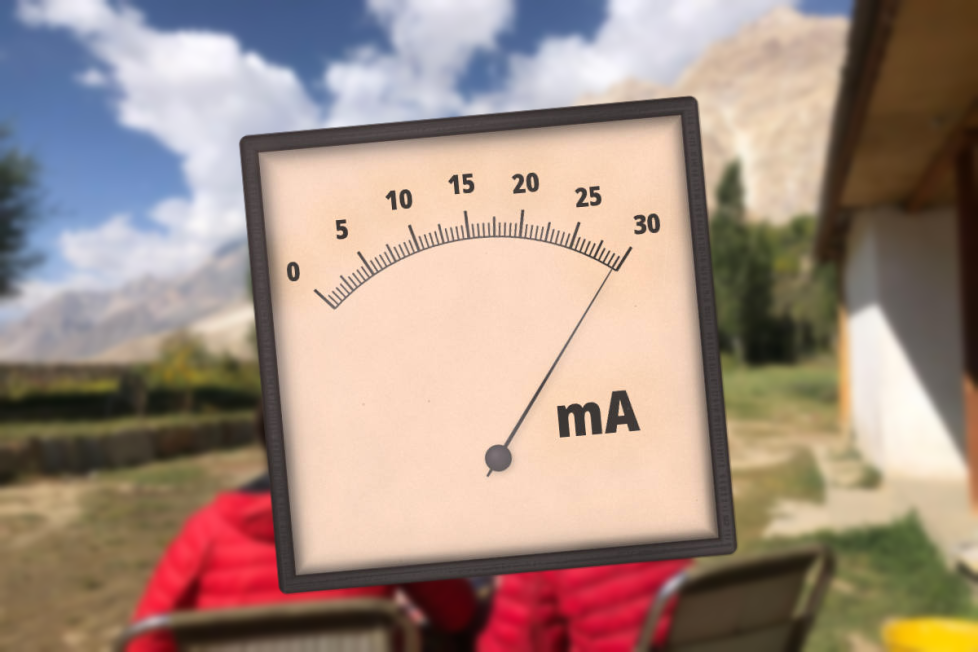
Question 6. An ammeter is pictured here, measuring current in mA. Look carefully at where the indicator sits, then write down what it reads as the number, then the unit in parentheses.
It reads 29.5 (mA)
